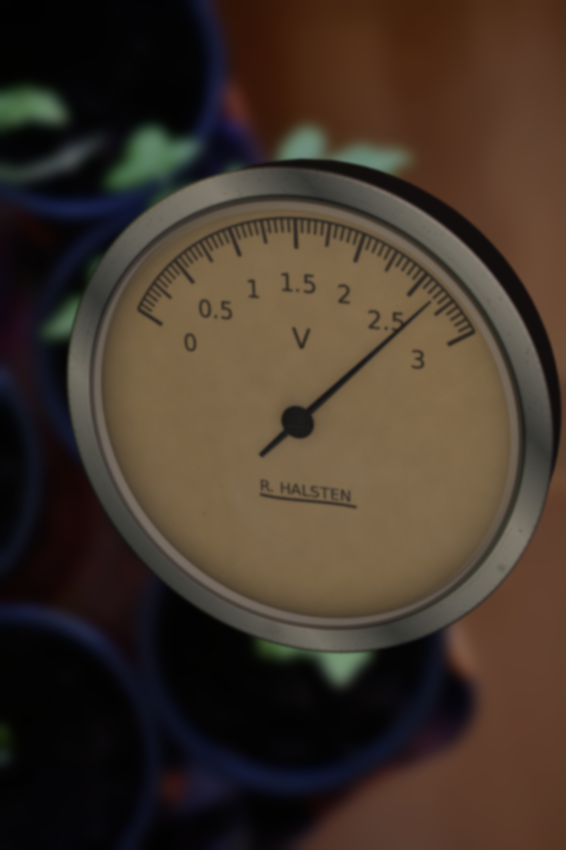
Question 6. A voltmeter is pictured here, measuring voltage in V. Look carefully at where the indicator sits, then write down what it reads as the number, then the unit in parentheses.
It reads 2.65 (V)
